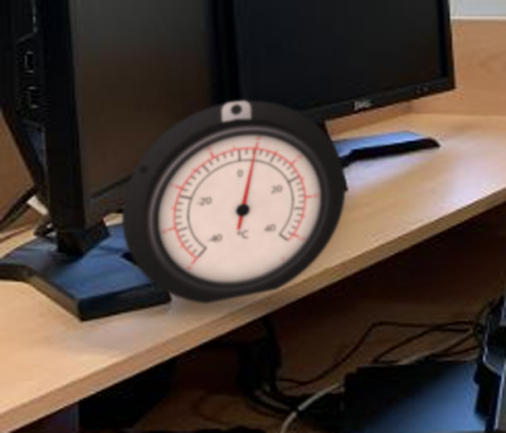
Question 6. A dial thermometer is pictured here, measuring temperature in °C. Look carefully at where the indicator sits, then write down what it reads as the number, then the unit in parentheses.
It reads 4 (°C)
